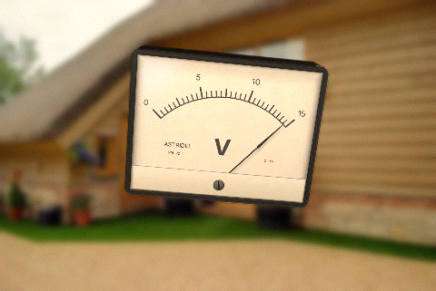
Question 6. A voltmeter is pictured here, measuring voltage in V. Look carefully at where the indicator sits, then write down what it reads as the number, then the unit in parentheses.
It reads 14.5 (V)
